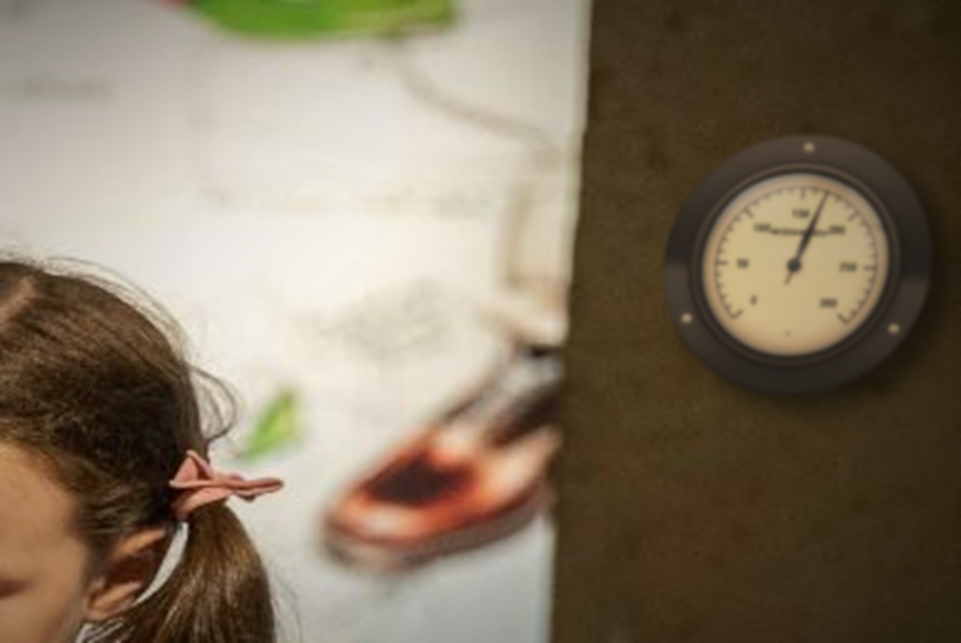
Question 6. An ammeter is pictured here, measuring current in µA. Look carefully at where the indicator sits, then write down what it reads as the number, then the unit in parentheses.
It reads 170 (µA)
